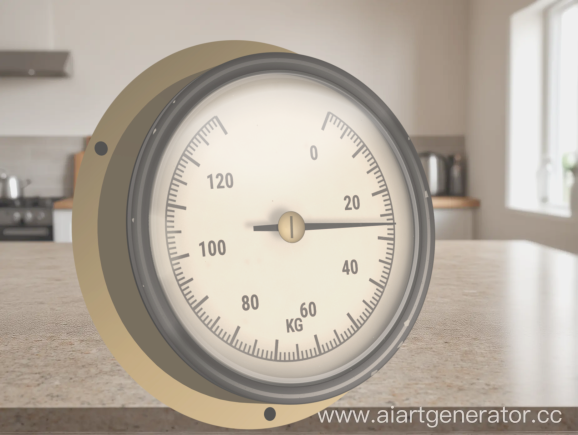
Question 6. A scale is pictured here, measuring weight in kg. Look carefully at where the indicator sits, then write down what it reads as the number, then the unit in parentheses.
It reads 27 (kg)
